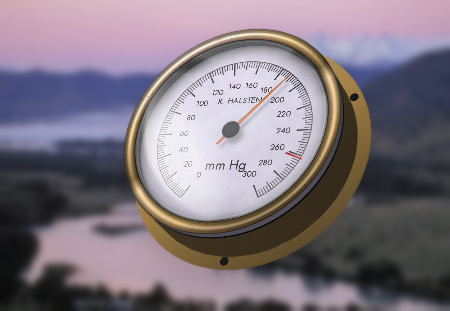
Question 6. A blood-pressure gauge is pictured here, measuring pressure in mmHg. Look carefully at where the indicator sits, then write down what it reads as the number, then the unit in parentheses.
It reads 190 (mmHg)
